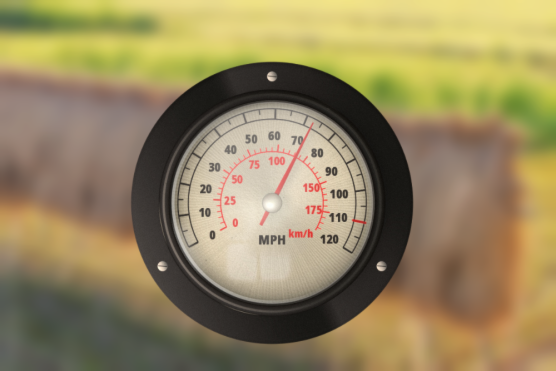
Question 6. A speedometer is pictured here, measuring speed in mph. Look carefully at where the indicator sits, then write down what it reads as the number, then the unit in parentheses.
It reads 72.5 (mph)
